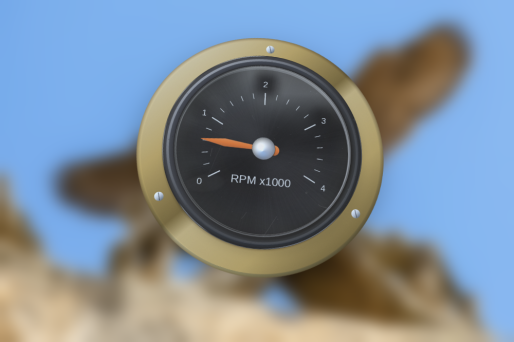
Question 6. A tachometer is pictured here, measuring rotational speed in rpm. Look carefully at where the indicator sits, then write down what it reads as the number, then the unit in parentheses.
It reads 600 (rpm)
